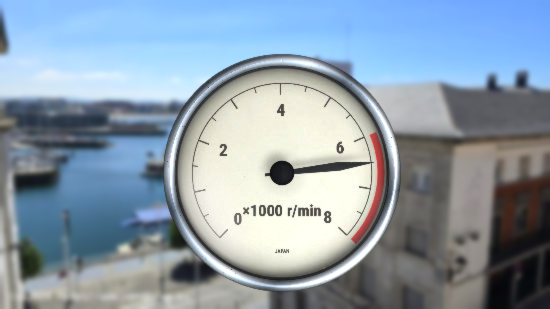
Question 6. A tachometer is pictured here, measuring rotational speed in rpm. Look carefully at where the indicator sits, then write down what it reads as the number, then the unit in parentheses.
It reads 6500 (rpm)
